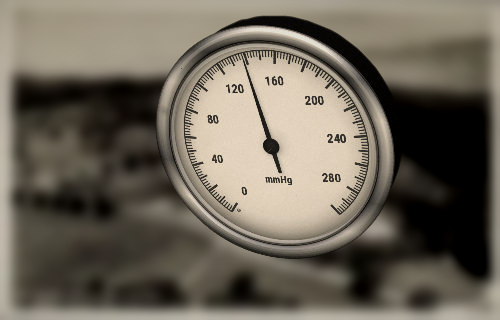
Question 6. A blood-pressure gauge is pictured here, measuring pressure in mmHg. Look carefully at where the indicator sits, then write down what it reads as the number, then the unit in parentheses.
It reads 140 (mmHg)
